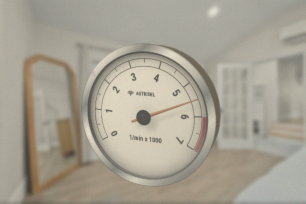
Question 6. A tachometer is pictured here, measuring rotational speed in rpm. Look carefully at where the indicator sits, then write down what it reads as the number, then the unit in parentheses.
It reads 5500 (rpm)
